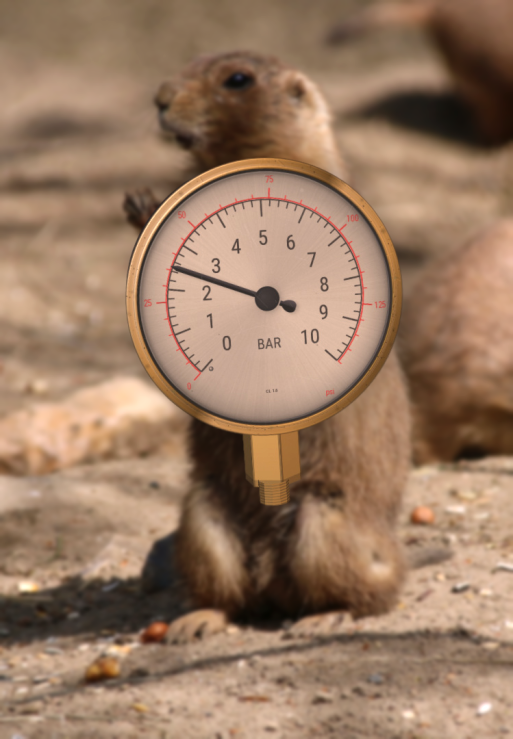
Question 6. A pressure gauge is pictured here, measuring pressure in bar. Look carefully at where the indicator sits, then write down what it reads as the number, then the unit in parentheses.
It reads 2.5 (bar)
